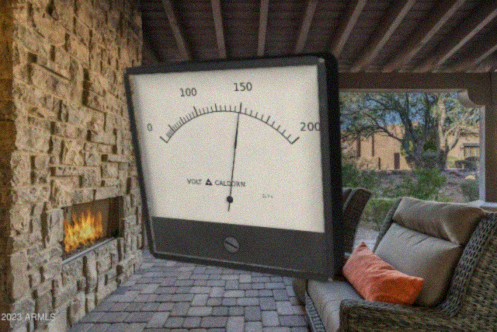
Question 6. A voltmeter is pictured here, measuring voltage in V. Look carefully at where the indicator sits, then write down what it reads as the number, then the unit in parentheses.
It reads 150 (V)
